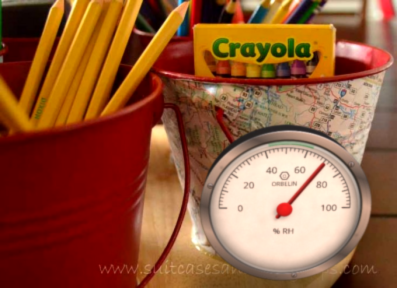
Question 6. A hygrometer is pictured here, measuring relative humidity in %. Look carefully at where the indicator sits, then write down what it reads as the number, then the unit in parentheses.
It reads 70 (%)
